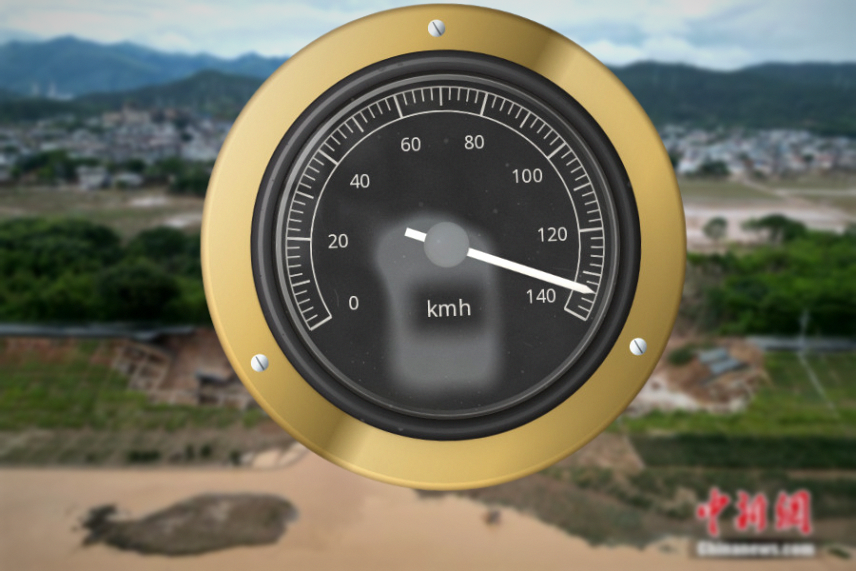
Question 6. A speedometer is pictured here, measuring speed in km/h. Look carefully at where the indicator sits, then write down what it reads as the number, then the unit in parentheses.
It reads 134 (km/h)
